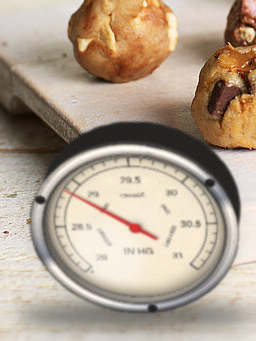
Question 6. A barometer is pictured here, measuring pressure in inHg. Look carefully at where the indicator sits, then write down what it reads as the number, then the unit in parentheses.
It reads 28.9 (inHg)
